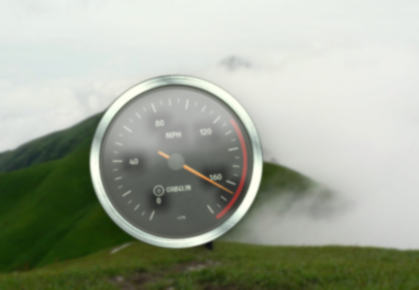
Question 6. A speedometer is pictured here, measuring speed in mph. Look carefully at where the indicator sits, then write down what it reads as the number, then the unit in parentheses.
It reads 165 (mph)
